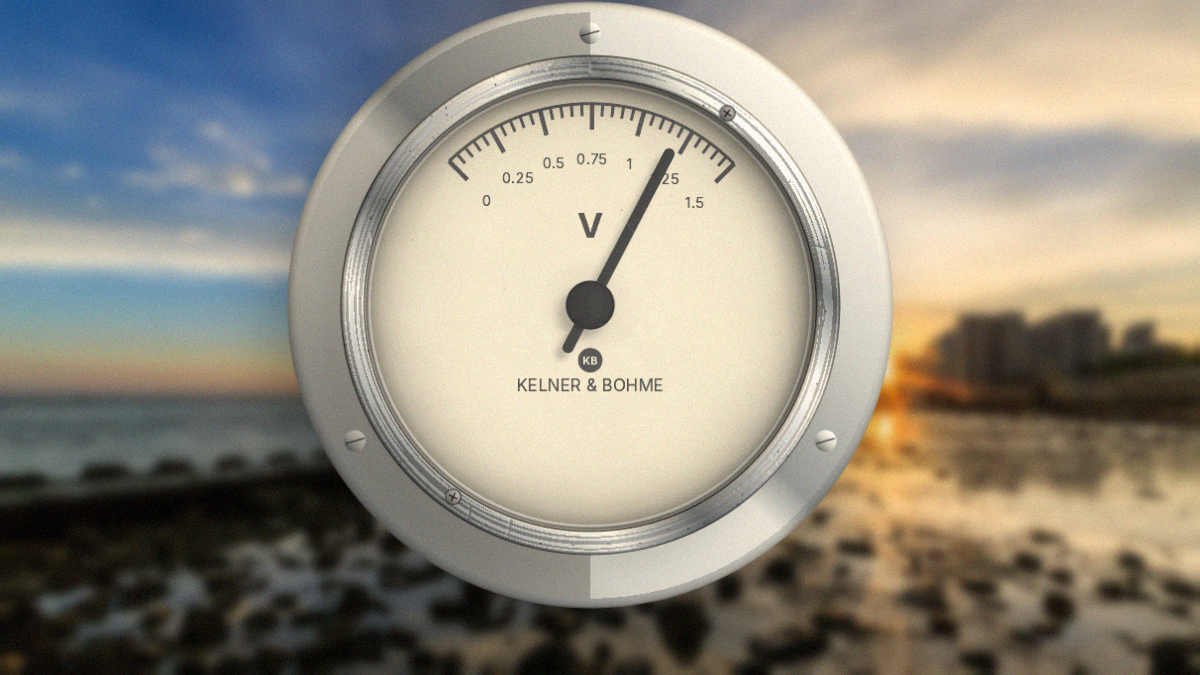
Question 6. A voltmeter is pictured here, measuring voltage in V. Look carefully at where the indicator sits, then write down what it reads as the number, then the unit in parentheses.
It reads 1.2 (V)
